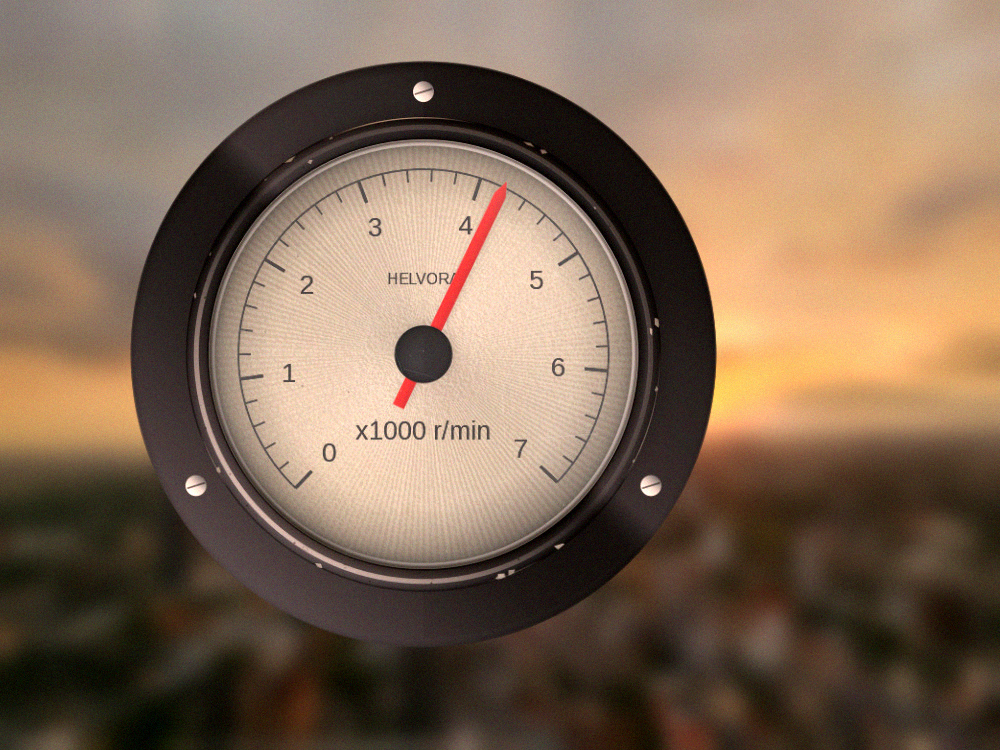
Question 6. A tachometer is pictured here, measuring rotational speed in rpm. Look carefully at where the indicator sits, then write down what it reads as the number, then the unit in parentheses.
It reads 4200 (rpm)
